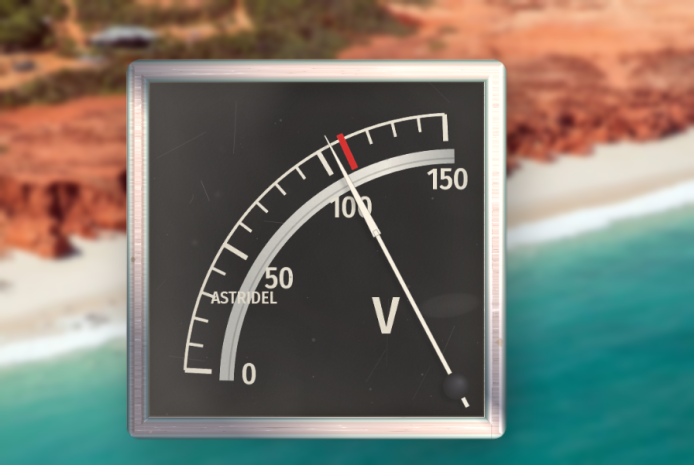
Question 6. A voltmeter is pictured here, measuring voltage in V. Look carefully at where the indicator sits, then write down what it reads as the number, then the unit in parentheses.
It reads 105 (V)
